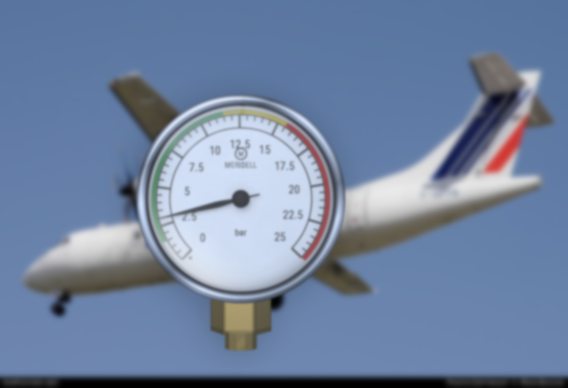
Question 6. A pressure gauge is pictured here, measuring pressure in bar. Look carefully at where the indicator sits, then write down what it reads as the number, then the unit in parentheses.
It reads 3 (bar)
